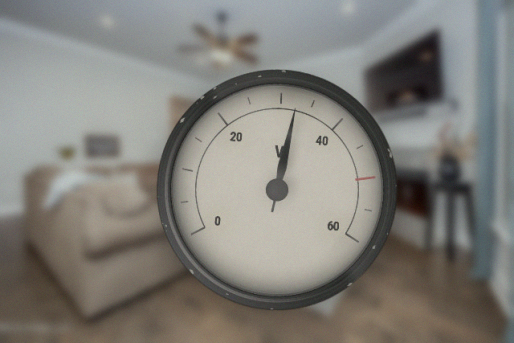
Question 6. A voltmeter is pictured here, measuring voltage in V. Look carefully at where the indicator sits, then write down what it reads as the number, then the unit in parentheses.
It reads 32.5 (V)
